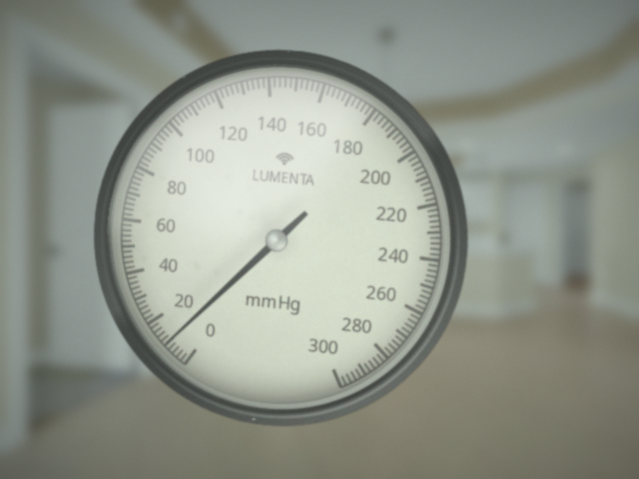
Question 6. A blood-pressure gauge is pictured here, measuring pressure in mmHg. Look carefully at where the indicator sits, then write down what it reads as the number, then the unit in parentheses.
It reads 10 (mmHg)
